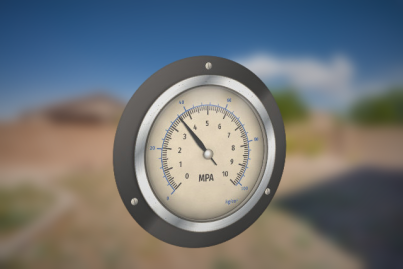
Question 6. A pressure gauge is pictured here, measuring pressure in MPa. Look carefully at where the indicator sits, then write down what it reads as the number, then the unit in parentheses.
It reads 3.5 (MPa)
